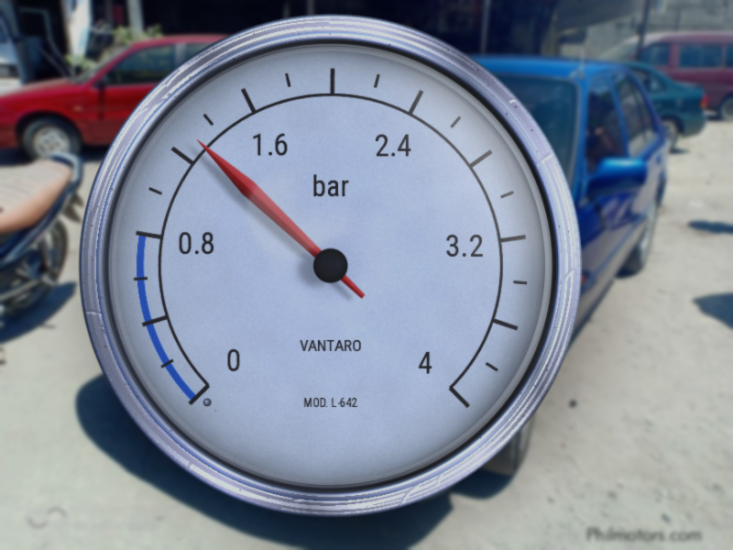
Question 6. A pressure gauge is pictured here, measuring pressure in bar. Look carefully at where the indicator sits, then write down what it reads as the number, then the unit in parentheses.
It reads 1.3 (bar)
